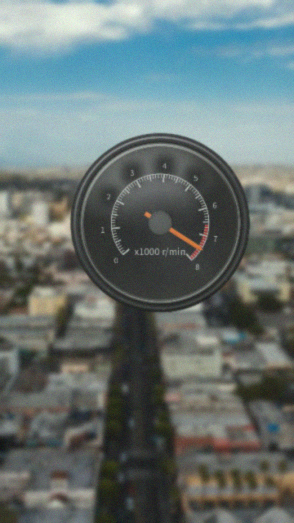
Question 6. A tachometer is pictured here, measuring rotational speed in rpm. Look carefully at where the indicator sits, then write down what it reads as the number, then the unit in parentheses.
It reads 7500 (rpm)
